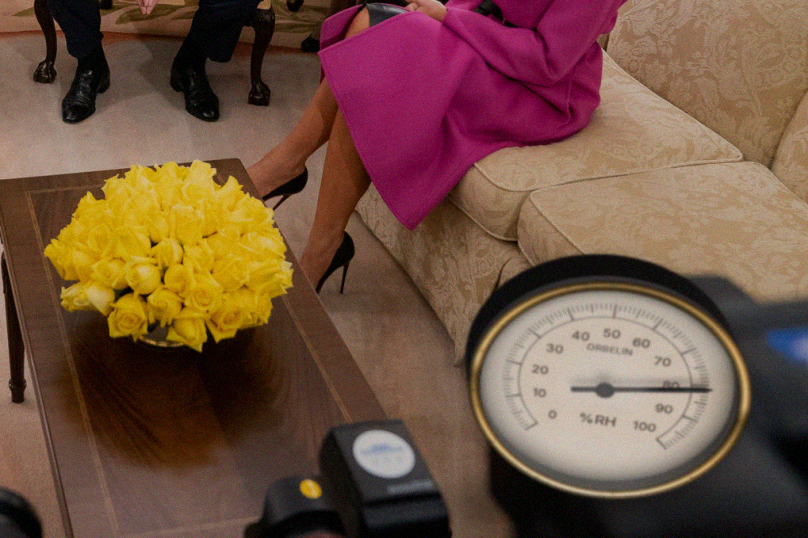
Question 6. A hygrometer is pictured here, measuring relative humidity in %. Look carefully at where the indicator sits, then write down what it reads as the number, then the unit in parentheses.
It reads 80 (%)
